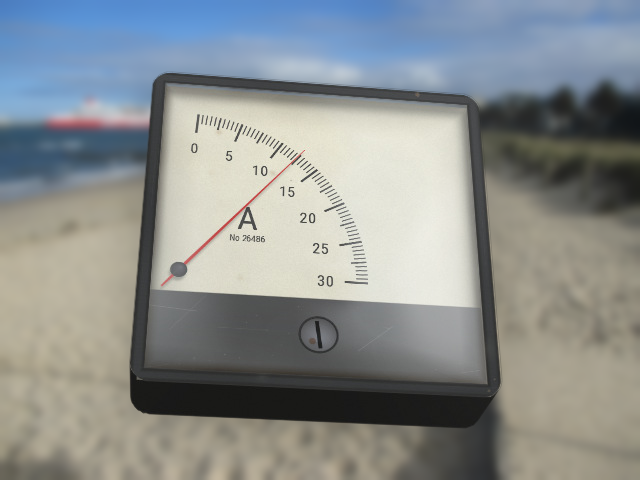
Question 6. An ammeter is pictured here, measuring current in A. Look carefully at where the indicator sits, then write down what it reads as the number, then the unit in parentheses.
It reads 12.5 (A)
